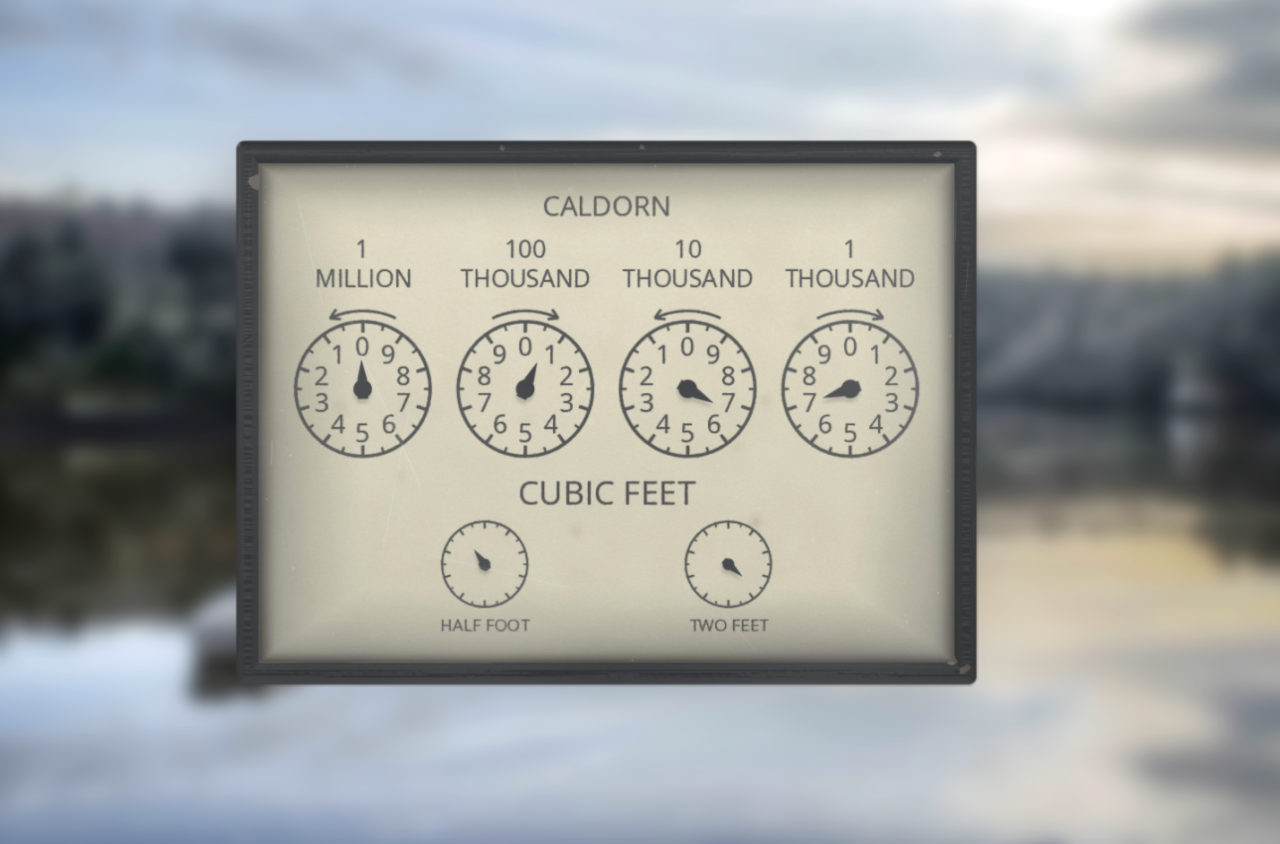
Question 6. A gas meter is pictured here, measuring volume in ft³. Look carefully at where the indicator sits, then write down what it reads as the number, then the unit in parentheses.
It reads 6700 (ft³)
